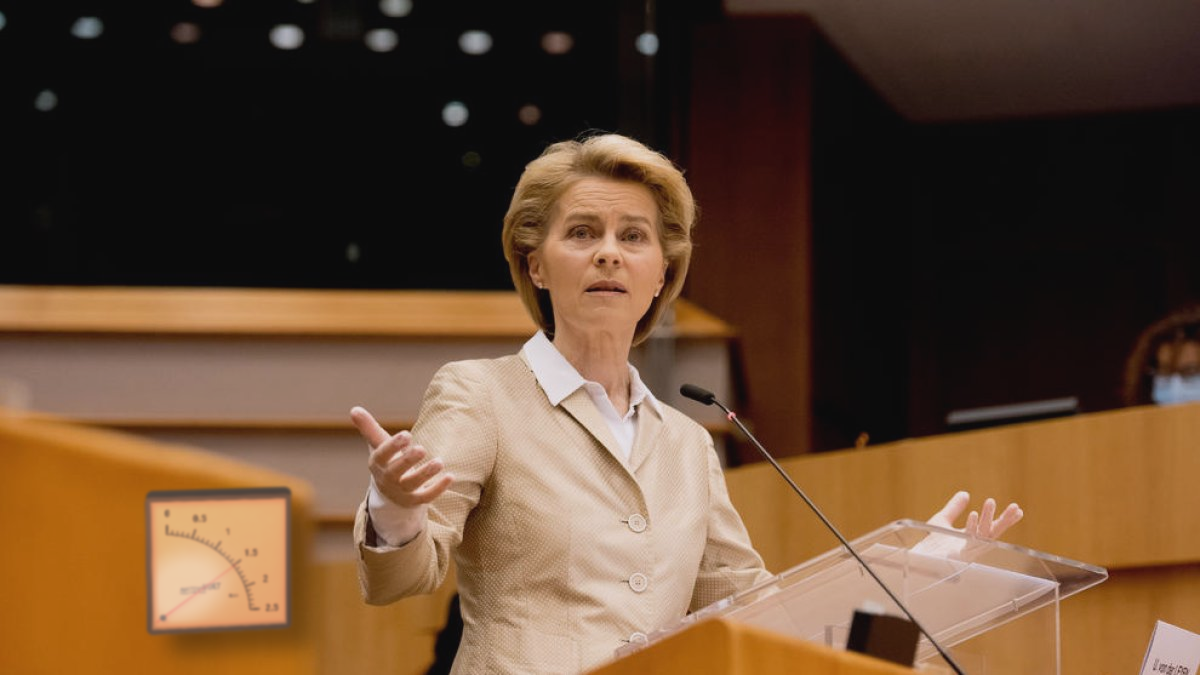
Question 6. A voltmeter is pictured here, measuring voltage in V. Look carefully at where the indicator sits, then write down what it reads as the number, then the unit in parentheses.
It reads 1.5 (V)
